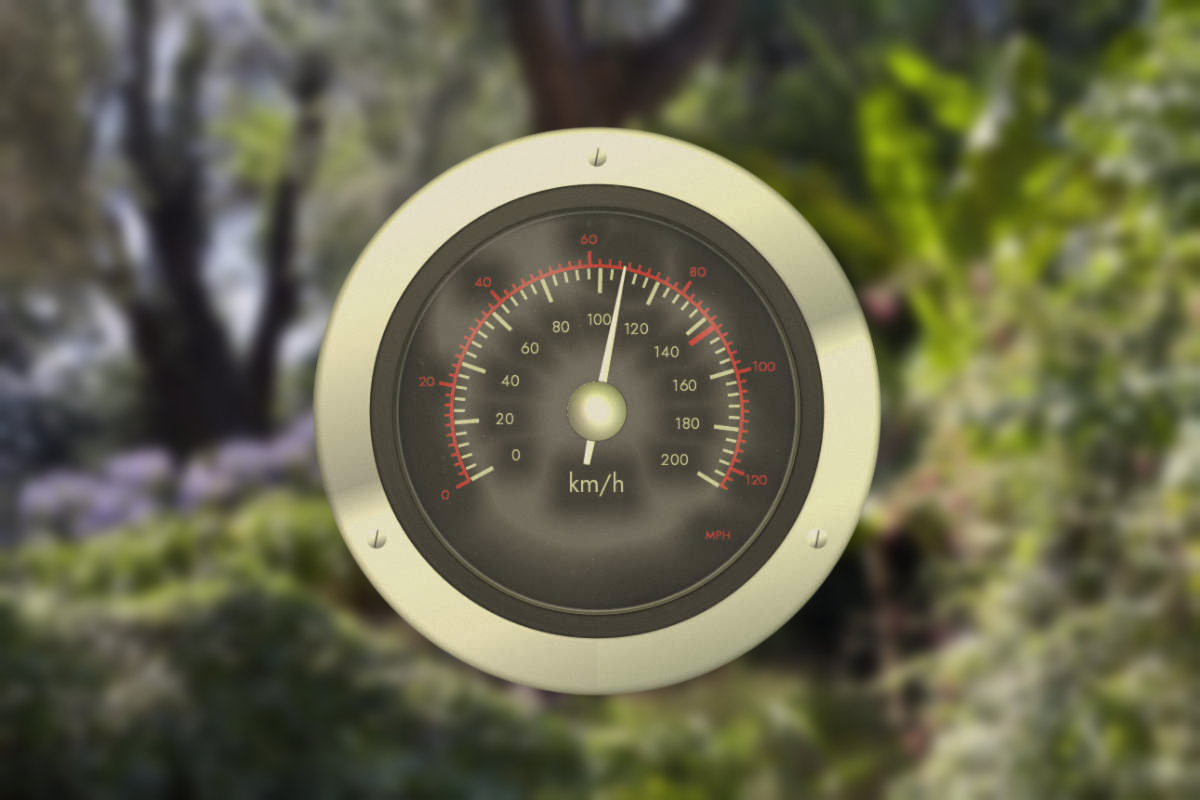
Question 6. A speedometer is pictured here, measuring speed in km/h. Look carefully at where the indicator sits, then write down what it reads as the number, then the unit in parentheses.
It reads 108 (km/h)
